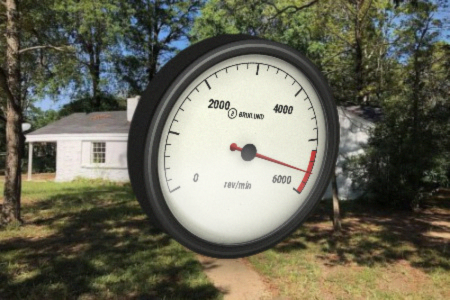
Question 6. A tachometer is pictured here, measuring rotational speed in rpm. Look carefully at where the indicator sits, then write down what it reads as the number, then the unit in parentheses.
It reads 5600 (rpm)
